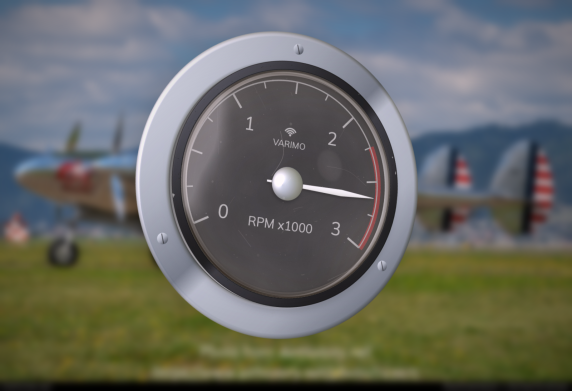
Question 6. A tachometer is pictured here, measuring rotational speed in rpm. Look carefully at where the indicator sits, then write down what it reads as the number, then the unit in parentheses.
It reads 2625 (rpm)
